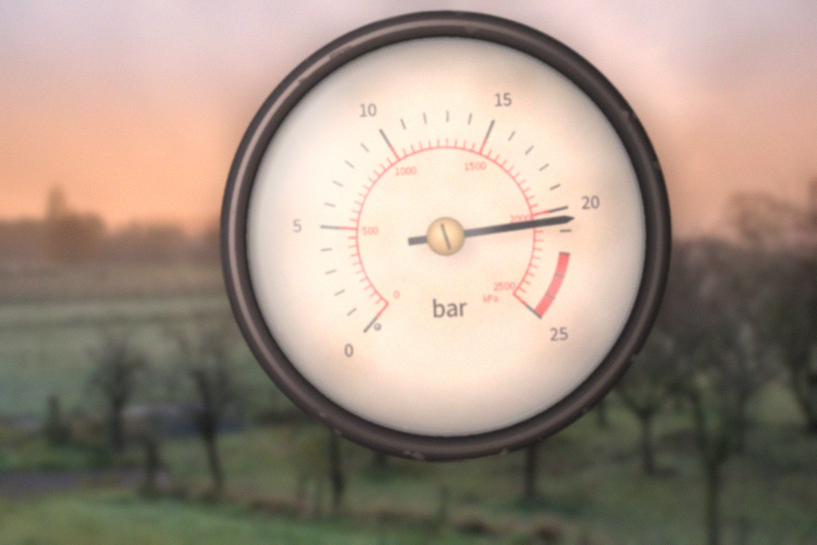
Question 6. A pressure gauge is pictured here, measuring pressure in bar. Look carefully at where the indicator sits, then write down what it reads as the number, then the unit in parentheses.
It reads 20.5 (bar)
